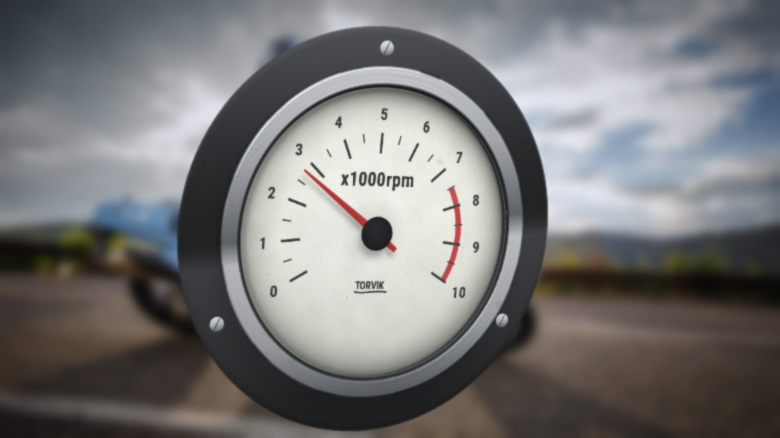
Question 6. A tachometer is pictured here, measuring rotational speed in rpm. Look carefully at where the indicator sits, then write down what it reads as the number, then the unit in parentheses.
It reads 2750 (rpm)
